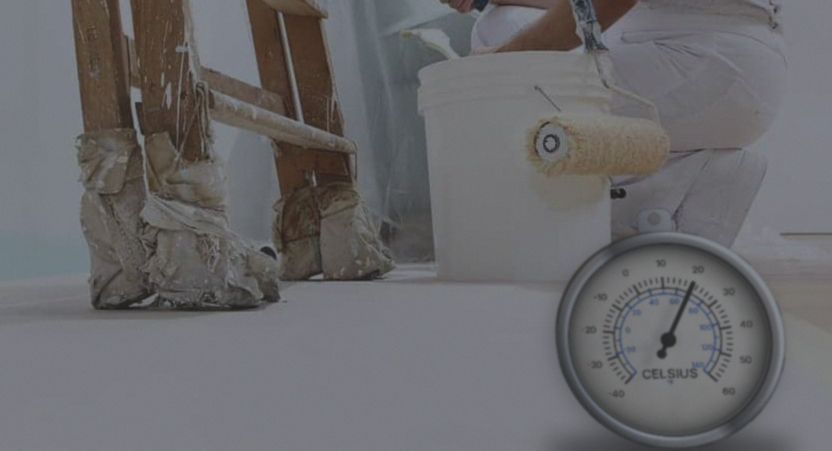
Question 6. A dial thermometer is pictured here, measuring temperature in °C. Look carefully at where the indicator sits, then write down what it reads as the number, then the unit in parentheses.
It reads 20 (°C)
